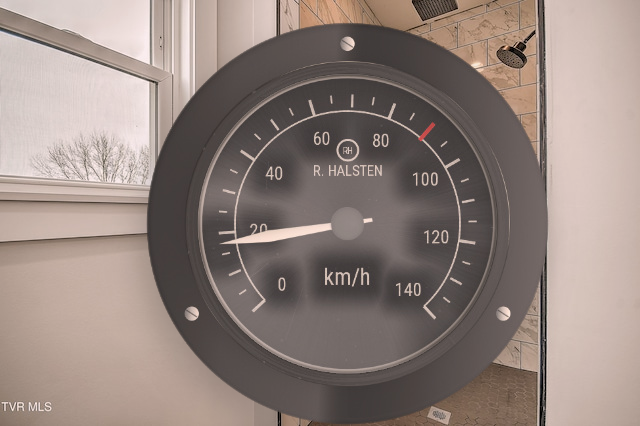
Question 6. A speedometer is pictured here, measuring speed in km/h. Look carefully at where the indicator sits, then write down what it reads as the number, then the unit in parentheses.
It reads 17.5 (km/h)
